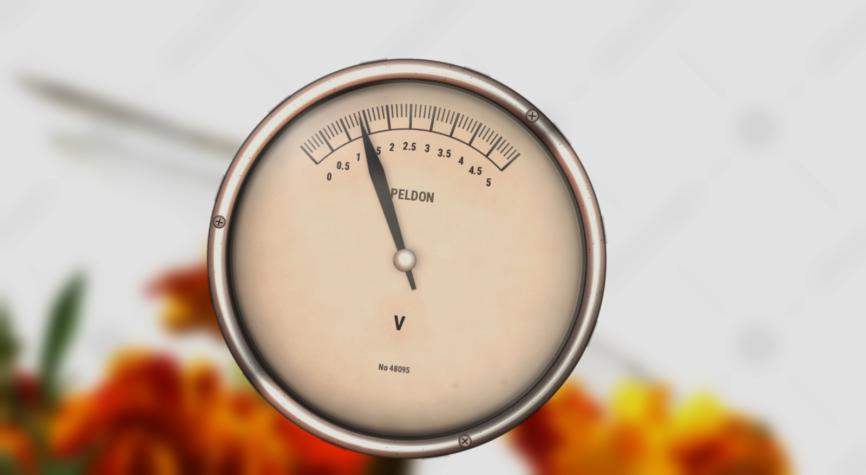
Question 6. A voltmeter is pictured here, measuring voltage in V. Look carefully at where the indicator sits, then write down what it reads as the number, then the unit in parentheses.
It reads 1.4 (V)
